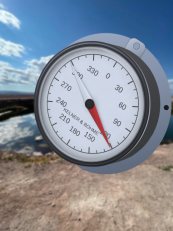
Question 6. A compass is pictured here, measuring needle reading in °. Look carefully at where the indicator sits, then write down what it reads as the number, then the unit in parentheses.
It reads 120 (°)
